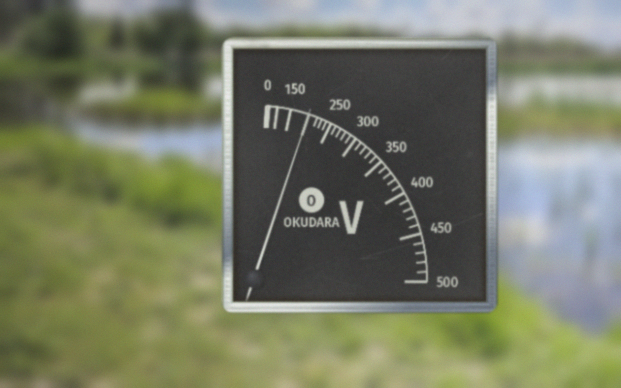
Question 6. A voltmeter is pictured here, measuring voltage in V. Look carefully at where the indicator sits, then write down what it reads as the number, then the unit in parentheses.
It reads 200 (V)
